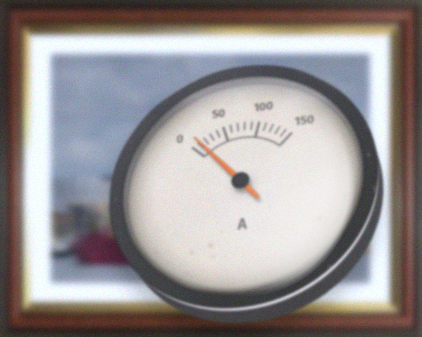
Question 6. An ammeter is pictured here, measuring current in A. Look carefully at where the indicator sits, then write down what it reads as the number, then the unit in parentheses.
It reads 10 (A)
